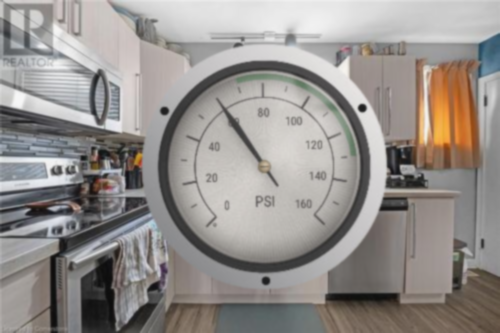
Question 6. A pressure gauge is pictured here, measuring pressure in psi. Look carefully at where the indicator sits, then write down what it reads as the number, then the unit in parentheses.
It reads 60 (psi)
